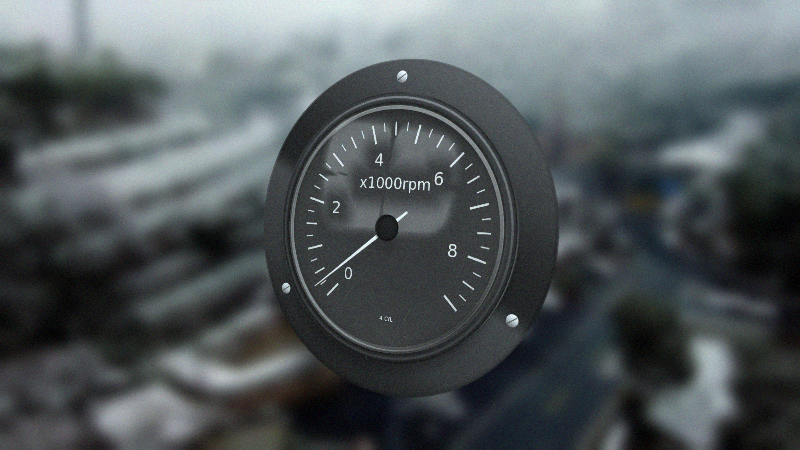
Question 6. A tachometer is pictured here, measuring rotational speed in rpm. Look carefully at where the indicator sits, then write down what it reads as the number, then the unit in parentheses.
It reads 250 (rpm)
